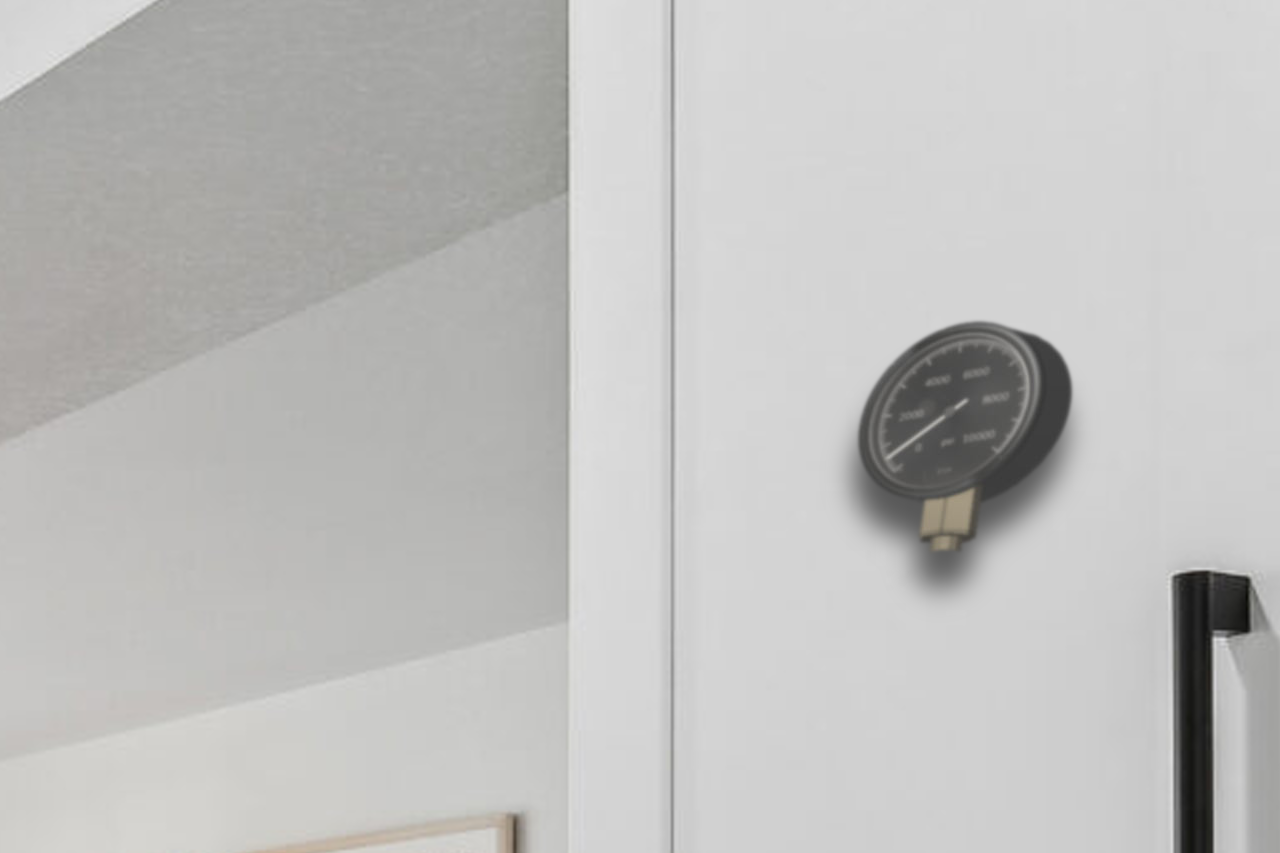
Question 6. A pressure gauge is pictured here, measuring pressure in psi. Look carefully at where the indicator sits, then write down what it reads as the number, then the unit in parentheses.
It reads 500 (psi)
